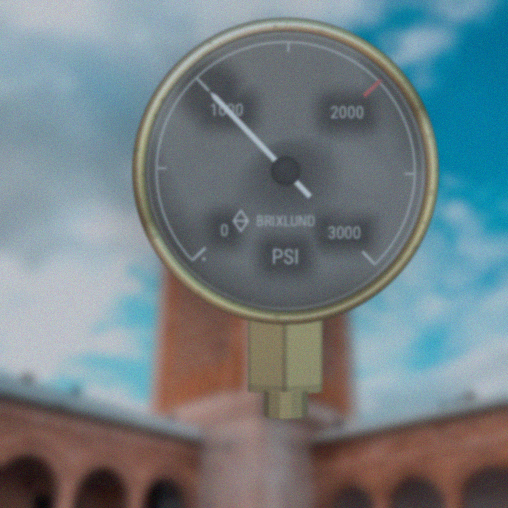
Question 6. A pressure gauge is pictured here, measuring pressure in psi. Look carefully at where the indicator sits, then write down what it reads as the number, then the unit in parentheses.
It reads 1000 (psi)
